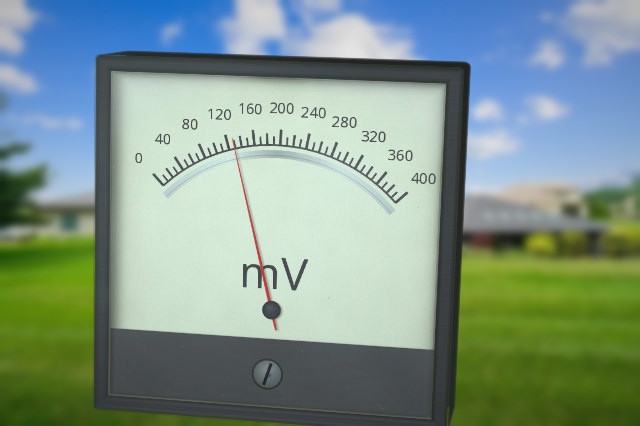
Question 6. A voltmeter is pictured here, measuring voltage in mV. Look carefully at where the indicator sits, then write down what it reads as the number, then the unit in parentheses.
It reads 130 (mV)
